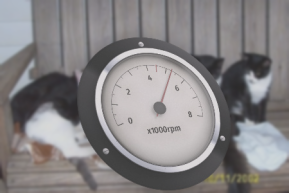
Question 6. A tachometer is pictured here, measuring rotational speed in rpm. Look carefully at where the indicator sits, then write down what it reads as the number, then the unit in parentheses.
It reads 5250 (rpm)
